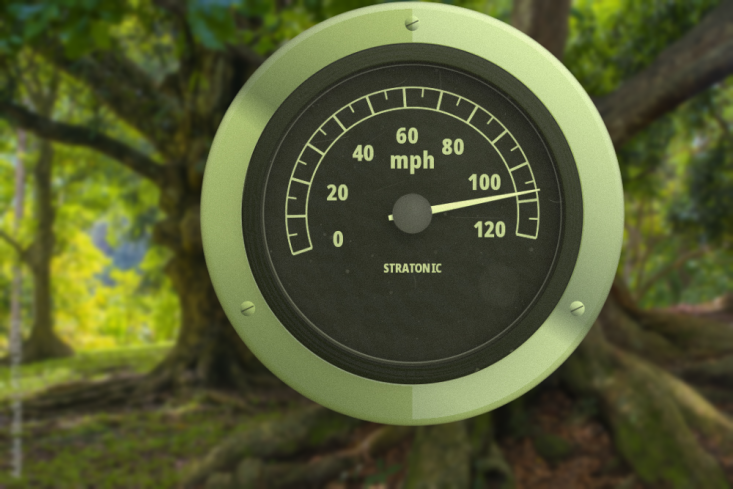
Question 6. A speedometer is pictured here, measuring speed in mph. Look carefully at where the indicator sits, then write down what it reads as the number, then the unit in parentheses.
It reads 107.5 (mph)
